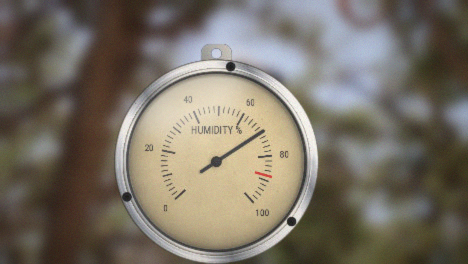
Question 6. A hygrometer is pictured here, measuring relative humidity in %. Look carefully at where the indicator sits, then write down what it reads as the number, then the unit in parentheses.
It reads 70 (%)
